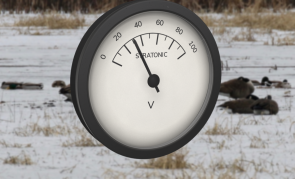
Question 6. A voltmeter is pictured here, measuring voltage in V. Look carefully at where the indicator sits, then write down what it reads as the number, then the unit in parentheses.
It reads 30 (V)
